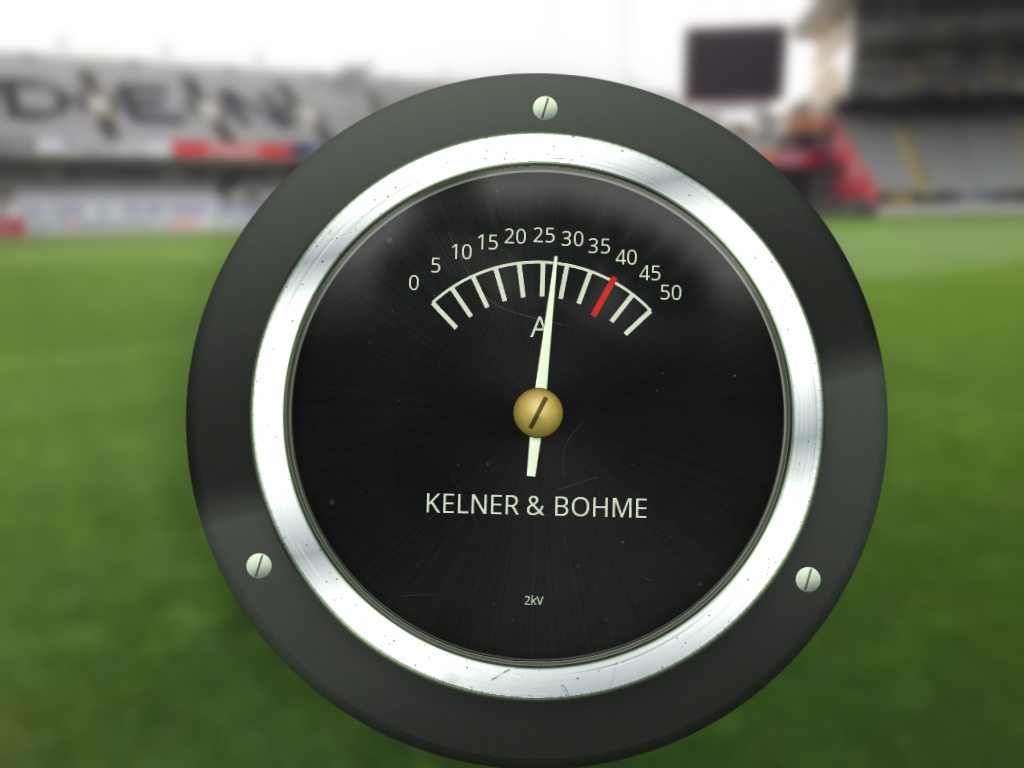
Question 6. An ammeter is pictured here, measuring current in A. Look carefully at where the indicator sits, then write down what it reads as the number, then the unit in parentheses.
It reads 27.5 (A)
